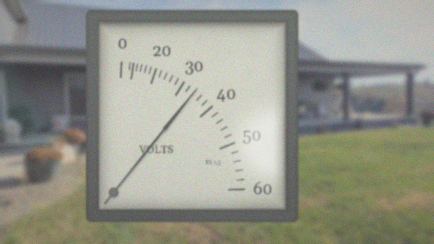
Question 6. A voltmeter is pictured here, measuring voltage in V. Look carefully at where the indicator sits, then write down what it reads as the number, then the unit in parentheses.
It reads 34 (V)
